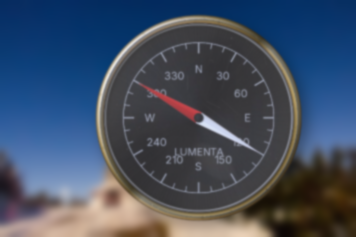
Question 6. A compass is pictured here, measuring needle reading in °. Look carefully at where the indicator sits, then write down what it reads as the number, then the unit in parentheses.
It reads 300 (°)
